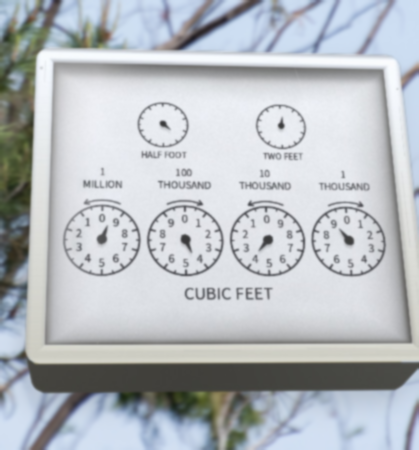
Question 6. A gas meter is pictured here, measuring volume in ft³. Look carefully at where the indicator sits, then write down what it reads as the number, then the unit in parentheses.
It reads 943900 (ft³)
